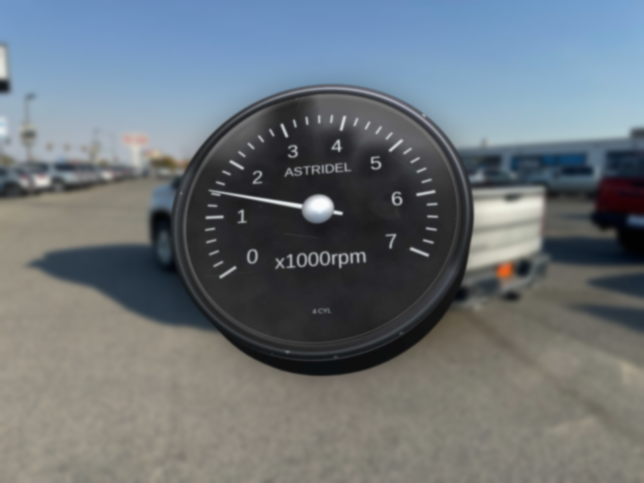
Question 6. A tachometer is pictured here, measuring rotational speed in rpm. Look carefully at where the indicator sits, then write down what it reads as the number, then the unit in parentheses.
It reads 1400 (rpm)
